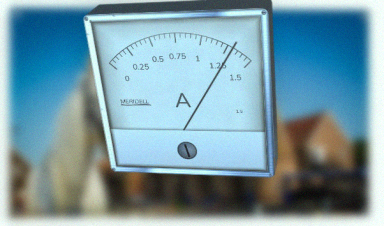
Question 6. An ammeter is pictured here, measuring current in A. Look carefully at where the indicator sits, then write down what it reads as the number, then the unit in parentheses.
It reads 1.3 (A)
